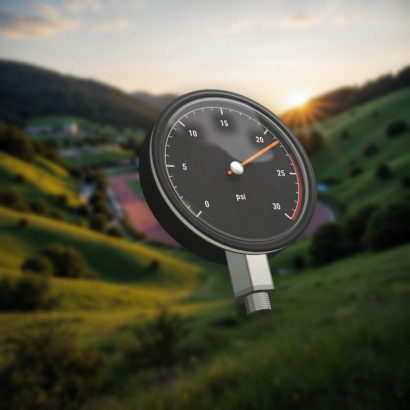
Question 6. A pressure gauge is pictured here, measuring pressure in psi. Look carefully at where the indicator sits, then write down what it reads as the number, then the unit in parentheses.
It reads 21.5 (psi)
